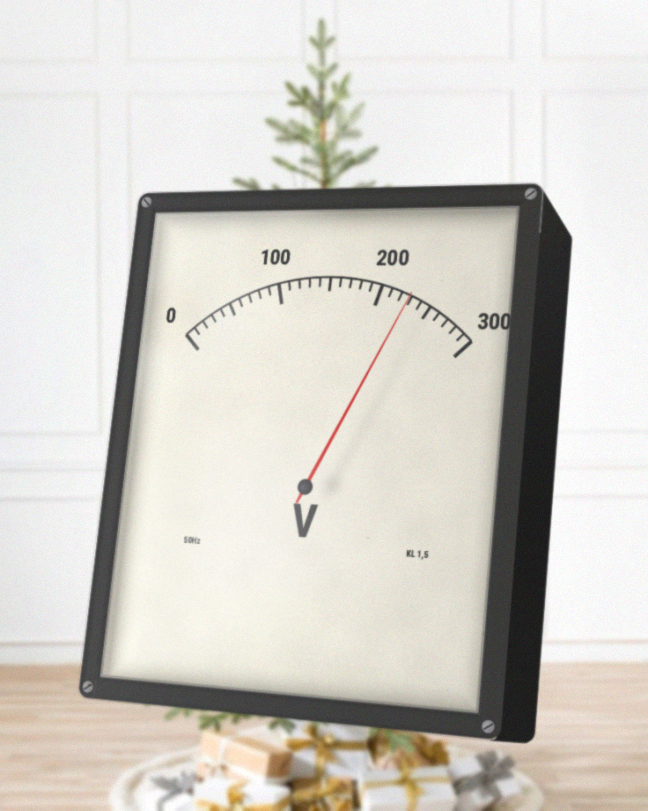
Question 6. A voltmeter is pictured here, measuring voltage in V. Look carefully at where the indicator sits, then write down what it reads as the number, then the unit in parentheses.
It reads 230 (V)
